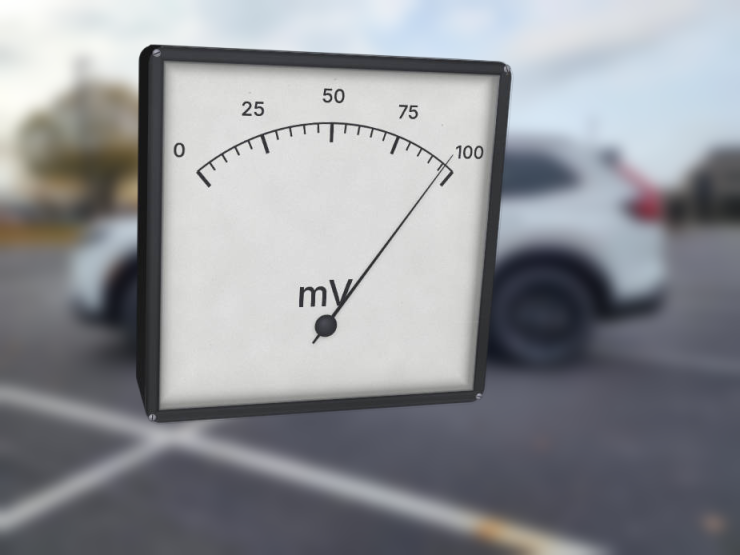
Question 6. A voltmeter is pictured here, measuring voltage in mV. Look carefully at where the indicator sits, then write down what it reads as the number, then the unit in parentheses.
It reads 95 (mV)
